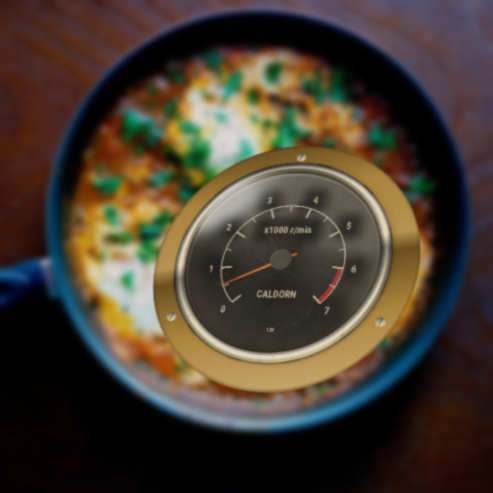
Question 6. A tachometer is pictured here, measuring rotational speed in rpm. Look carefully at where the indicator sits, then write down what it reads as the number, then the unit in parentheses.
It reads 500 (rpm)
